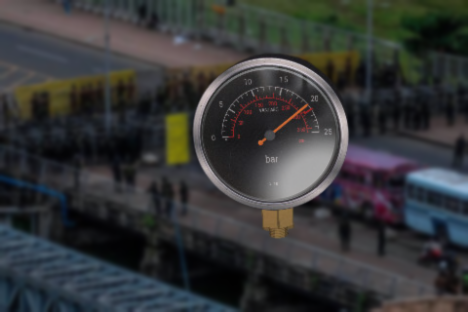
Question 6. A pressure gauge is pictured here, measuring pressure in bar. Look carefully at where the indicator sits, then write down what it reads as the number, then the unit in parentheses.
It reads 20 (bar)
